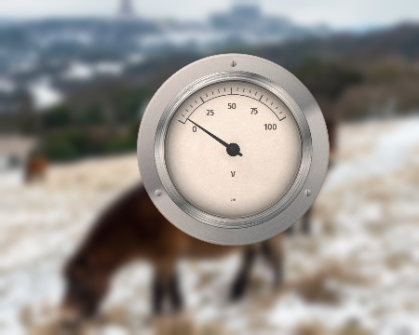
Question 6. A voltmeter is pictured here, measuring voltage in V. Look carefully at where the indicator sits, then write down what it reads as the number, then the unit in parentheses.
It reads 5 (V)
